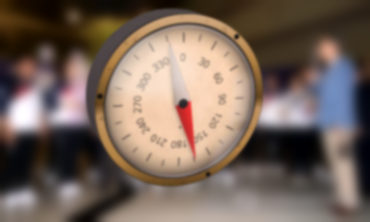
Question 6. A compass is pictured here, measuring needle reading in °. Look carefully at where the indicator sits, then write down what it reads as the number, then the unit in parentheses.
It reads 165 (°)
